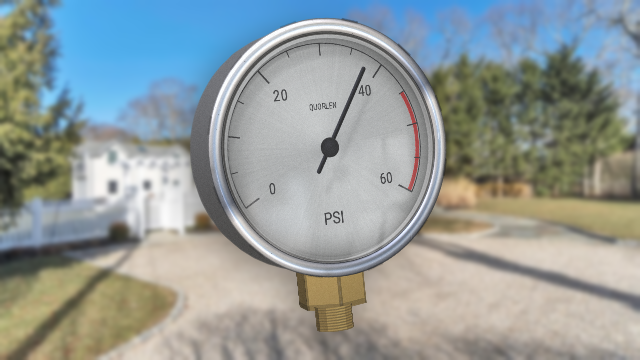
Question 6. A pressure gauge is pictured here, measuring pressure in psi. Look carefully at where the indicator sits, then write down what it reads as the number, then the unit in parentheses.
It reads 37.5 (psi)
